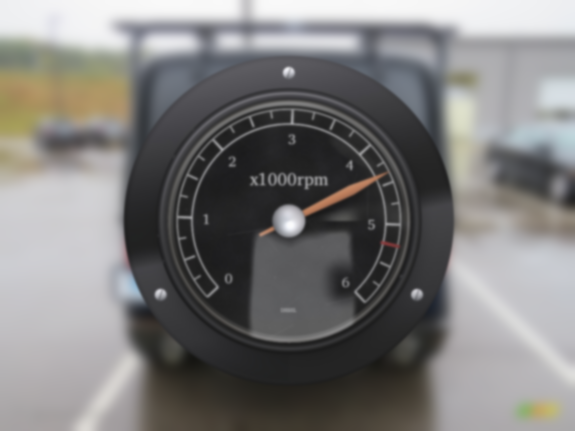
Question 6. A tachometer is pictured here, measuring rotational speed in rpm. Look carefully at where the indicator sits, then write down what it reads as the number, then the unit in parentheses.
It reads 4375 (rpm)
